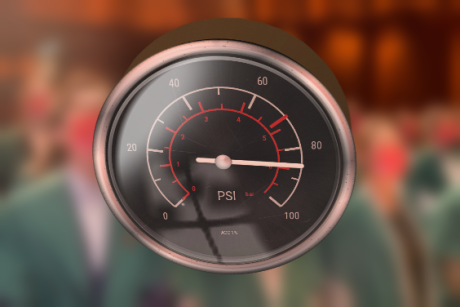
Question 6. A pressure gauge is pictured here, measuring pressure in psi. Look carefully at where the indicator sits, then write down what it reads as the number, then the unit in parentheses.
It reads 85 (psi)
